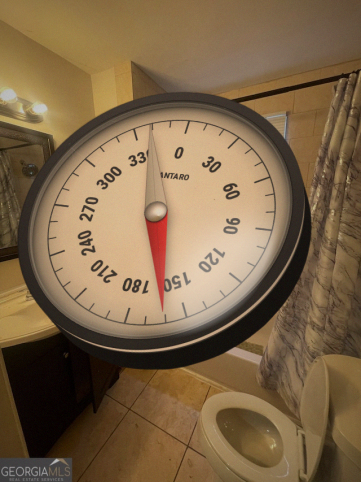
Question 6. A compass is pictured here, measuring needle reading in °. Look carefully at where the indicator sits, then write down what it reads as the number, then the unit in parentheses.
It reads 160 (°)
